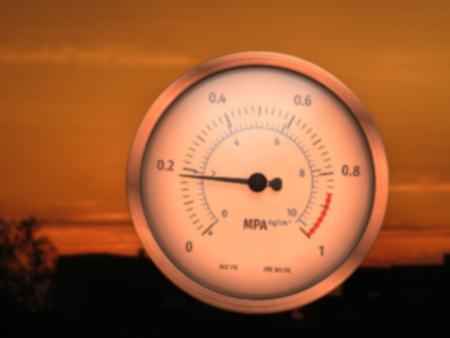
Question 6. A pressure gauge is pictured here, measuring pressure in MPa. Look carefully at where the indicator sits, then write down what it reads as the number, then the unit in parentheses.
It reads 0.18 (MPa)
